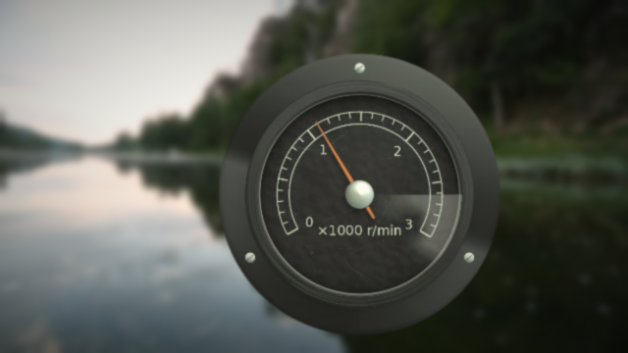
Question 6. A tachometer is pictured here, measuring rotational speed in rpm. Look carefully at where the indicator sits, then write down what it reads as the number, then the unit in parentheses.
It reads 1100 (rpm)
